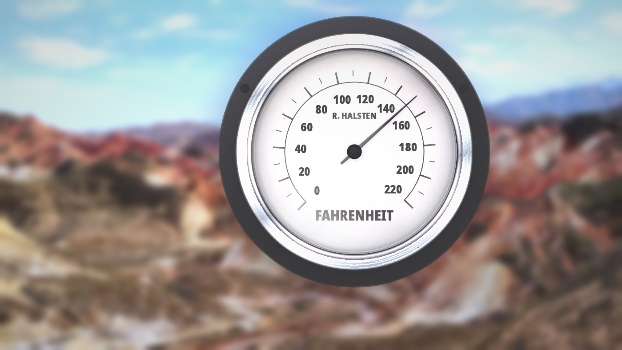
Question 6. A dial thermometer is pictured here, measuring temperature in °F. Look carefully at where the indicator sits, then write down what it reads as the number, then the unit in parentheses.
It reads 150 (°F)
